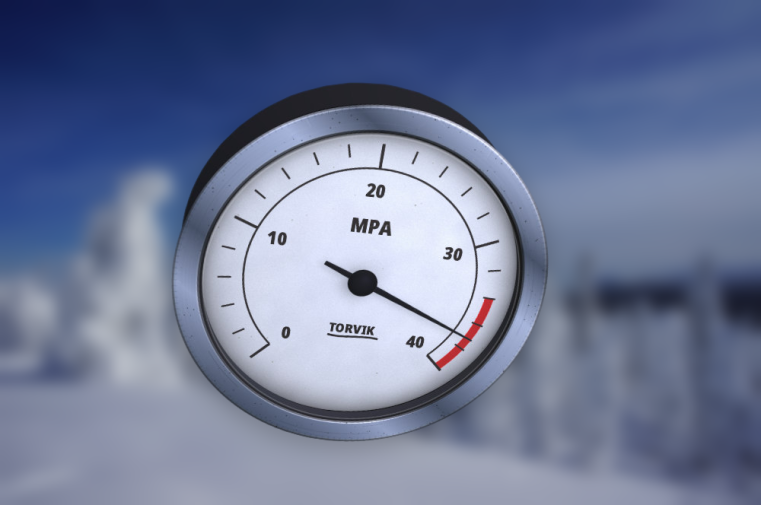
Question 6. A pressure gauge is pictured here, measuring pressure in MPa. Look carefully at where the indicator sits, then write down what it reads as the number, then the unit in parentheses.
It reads 37 (MPa)
